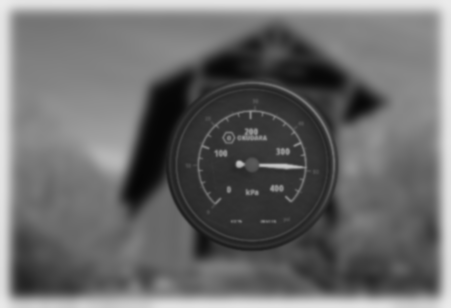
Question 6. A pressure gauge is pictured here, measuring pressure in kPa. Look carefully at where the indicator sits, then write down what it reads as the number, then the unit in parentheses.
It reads 340 (kPa)
